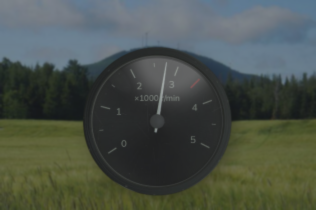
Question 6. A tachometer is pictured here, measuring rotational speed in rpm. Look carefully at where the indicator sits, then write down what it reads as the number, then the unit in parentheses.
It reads 2750 (rpm)
